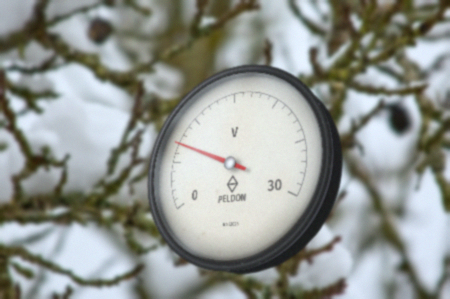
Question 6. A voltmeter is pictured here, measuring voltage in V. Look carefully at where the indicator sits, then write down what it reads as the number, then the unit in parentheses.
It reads 7 (V)
